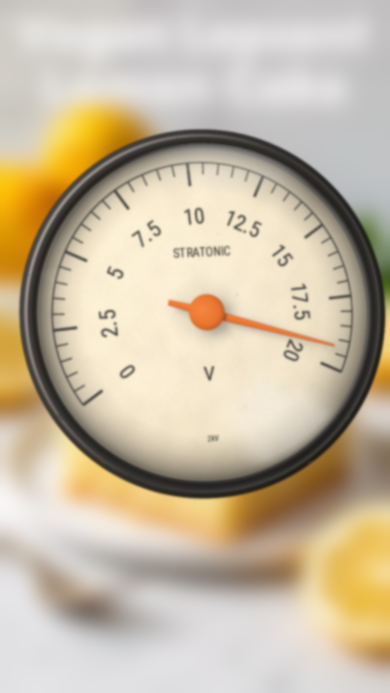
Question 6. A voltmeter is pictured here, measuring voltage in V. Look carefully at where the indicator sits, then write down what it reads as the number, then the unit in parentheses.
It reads 19.25 (V)
